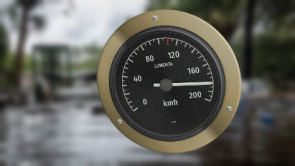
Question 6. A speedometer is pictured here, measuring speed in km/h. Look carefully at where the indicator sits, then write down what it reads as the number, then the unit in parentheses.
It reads 180 (km/h)
